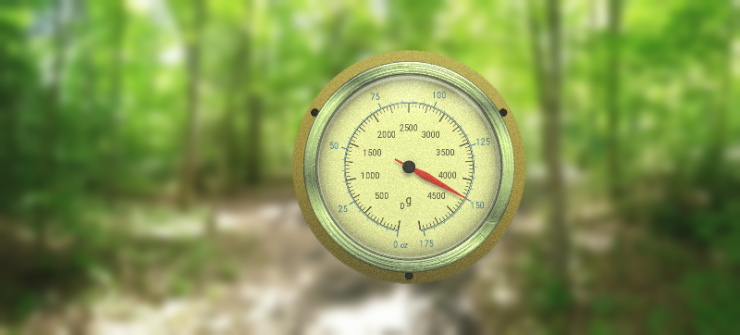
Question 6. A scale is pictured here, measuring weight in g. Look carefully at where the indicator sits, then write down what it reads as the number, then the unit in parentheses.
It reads 4250 (g)
